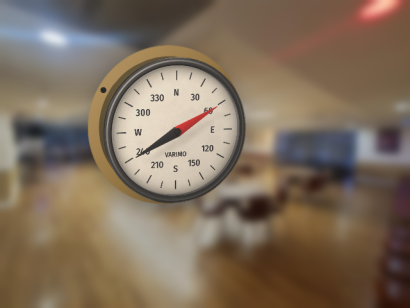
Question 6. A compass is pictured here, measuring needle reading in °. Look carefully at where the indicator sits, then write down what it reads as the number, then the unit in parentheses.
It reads 60 (°)
